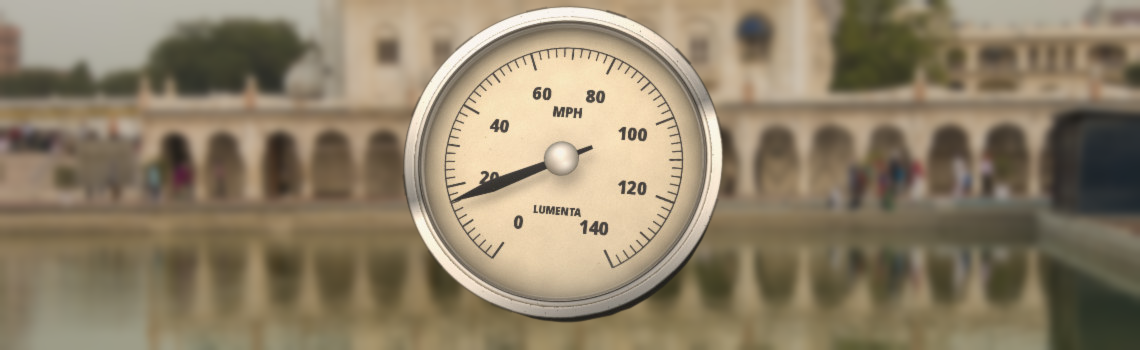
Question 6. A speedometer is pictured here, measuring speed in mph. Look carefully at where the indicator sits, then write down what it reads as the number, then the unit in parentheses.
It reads 16 (mph)
